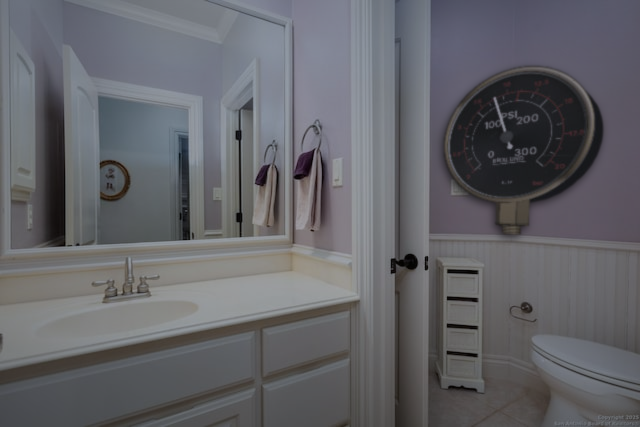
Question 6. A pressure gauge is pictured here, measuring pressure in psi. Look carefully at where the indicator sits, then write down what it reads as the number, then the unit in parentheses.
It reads 130 (psi)
